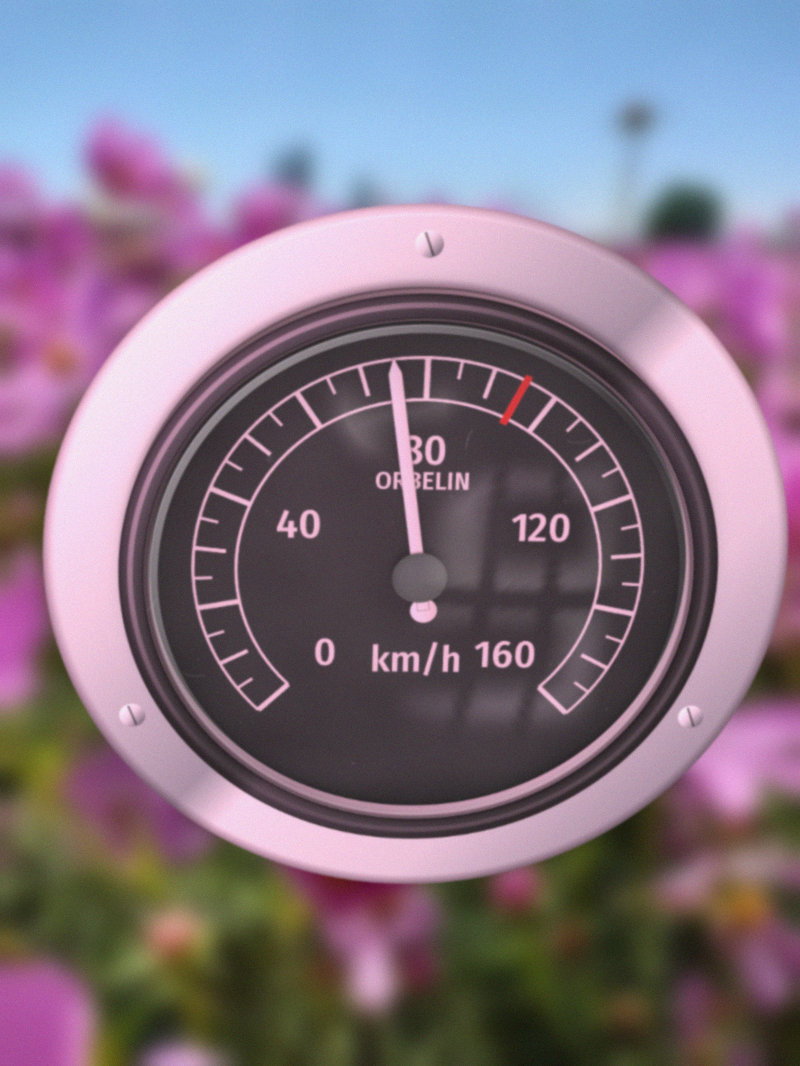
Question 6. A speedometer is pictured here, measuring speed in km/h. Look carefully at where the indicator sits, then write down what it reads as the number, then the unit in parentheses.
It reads 75 (km/h)
